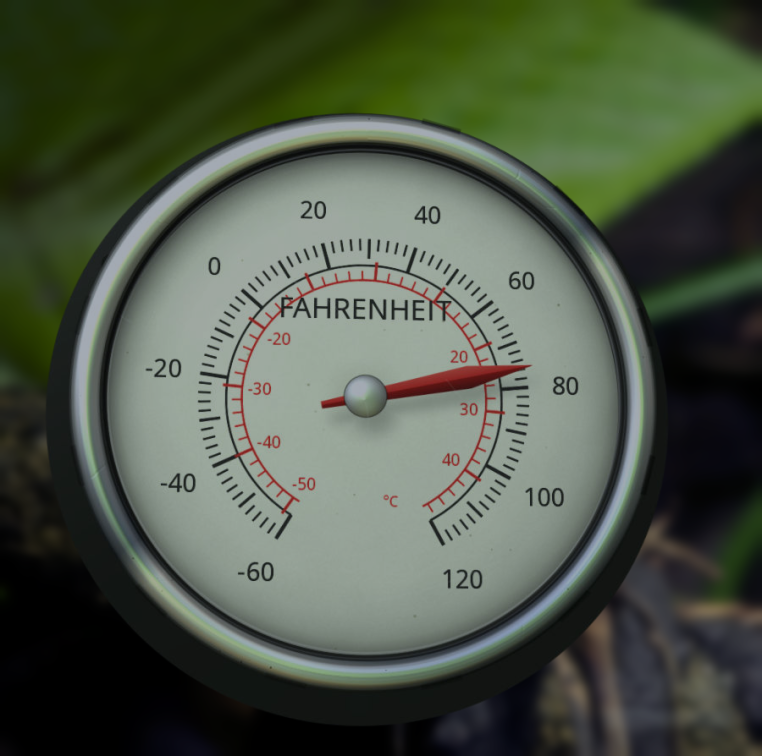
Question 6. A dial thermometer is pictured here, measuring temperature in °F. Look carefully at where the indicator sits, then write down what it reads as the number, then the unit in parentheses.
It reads 76 (°F)
